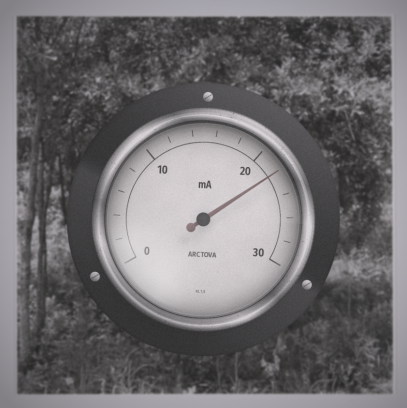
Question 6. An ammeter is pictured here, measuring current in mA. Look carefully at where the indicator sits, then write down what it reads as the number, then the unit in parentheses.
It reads 22 (mA)
